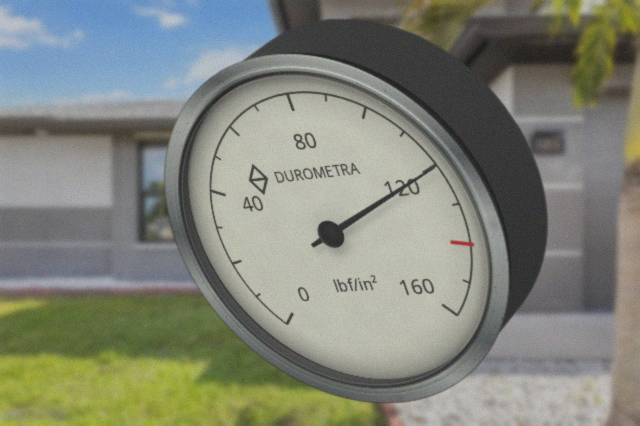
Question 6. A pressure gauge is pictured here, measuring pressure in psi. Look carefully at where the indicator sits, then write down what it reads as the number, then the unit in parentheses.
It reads 120 (psi)
